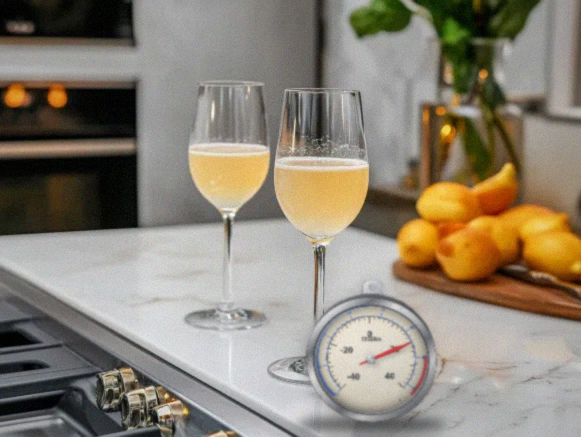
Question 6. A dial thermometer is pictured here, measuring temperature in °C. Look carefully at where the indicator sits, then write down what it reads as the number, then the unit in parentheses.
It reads 20 (°C)
